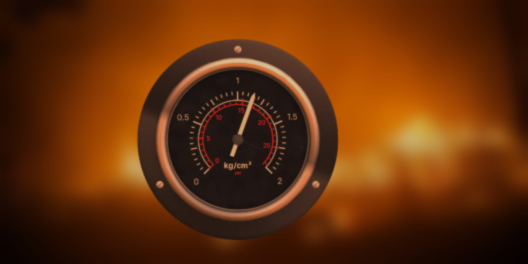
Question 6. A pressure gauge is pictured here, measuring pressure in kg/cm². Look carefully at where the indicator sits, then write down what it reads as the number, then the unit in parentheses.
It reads 1.15 (kg/cm²)
